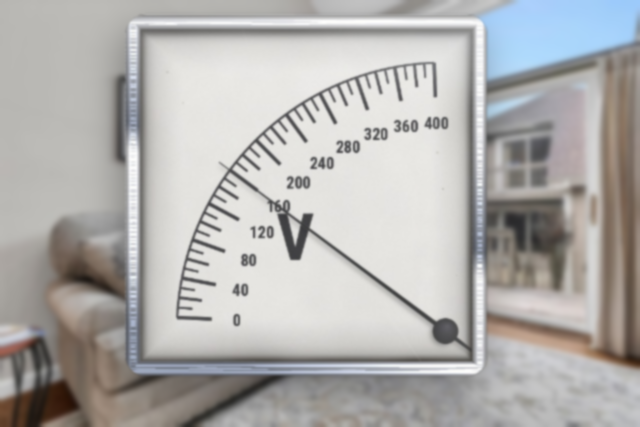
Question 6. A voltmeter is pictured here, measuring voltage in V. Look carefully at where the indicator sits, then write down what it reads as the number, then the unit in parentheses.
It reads 160 (V)
